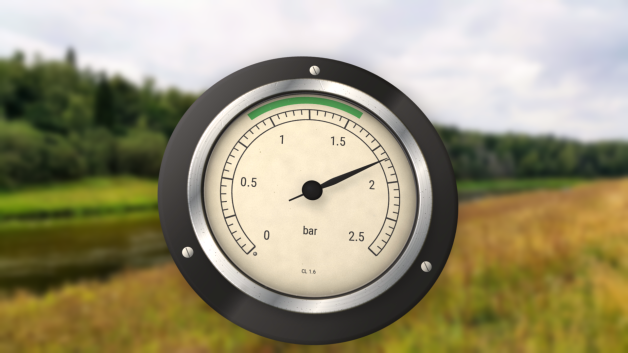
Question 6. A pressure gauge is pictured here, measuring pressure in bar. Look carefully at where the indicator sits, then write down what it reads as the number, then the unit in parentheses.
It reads 1.85 (bar)
